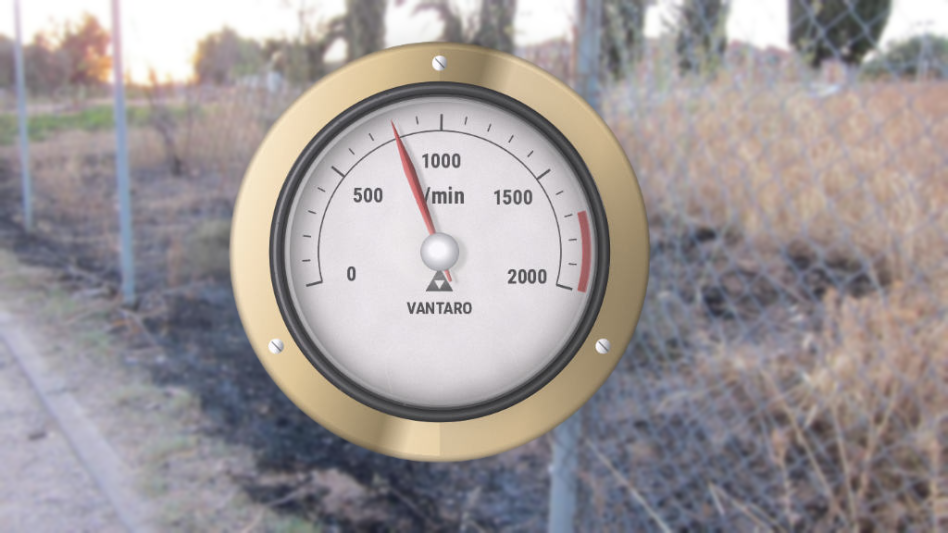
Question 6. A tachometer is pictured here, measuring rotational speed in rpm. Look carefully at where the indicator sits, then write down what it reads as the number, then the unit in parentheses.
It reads 800 (rpm)
